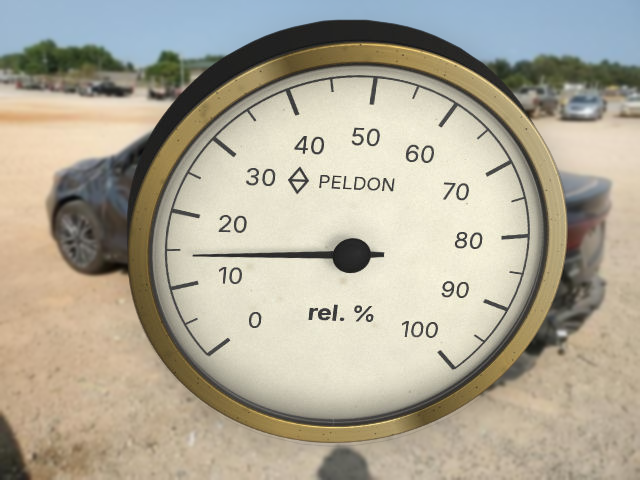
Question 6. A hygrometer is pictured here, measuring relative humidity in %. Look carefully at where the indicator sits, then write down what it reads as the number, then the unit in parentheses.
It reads 15 (%)
